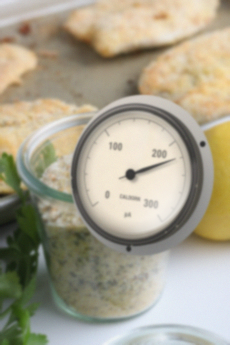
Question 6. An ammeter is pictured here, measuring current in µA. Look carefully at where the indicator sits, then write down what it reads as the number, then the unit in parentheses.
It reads 220 (µA)
